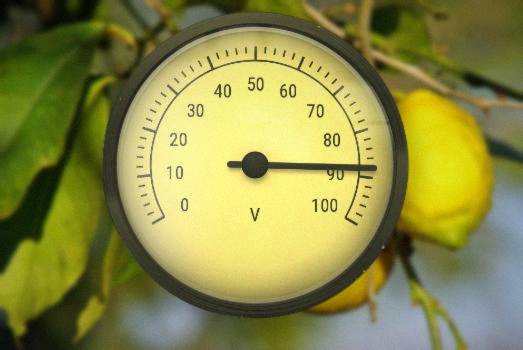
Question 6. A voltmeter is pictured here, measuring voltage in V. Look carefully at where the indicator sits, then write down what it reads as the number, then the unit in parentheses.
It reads 88 (V)
